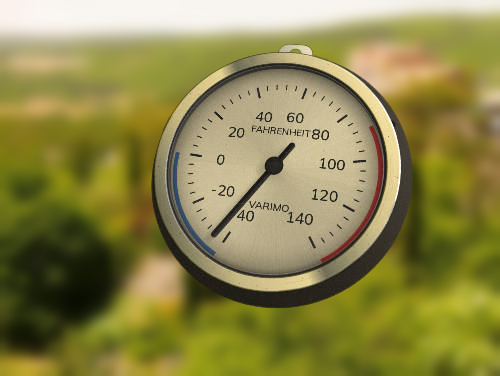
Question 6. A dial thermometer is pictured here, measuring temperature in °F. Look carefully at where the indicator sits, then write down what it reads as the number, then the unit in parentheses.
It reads -36 (°F)
